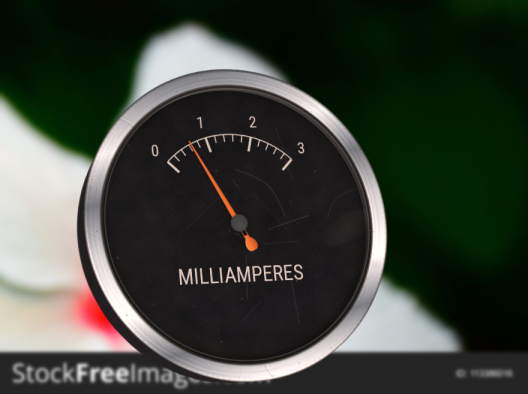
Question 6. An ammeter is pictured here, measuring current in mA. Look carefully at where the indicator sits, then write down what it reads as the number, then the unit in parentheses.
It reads 0.6 (mA)
